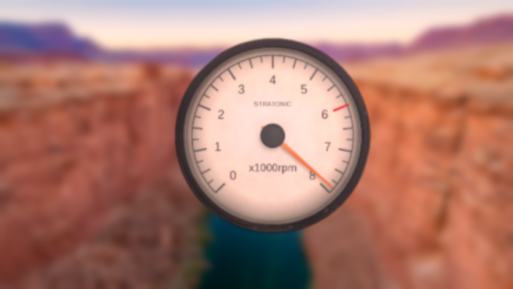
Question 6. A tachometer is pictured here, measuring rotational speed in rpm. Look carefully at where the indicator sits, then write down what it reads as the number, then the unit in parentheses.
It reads 7875 (rpm)
